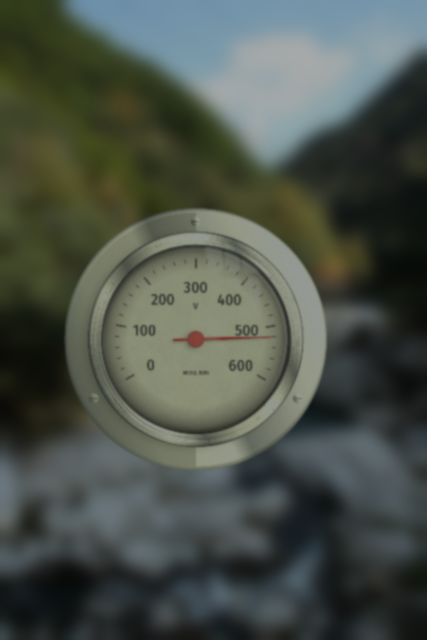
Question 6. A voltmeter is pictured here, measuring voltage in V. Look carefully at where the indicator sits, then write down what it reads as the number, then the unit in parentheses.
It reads 520 (V)
